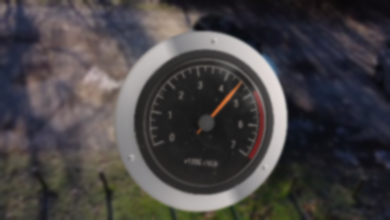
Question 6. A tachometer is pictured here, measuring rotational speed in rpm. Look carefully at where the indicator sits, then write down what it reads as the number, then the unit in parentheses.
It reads 4500 (rpm)
